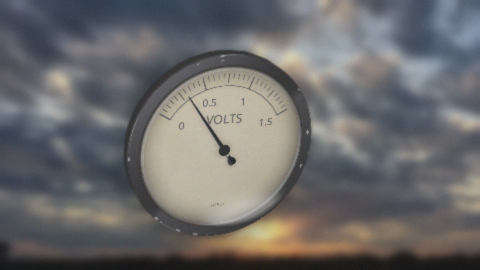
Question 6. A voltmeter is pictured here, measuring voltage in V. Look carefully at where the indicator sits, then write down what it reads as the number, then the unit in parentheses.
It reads 0.3 (V)
